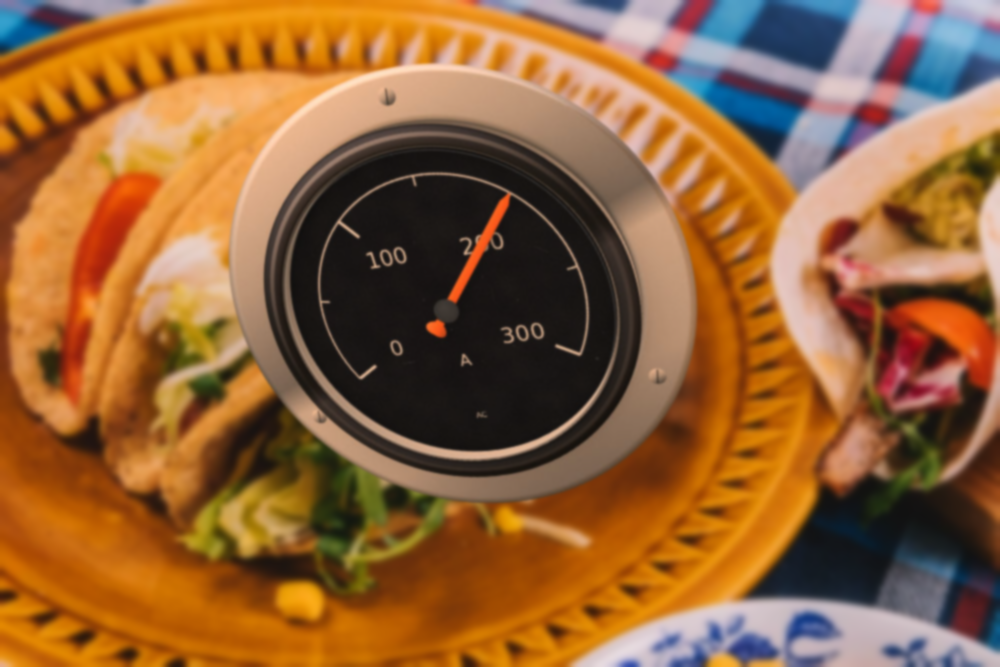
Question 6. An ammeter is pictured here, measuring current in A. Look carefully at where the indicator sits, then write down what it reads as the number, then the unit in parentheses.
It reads 200 (A)
